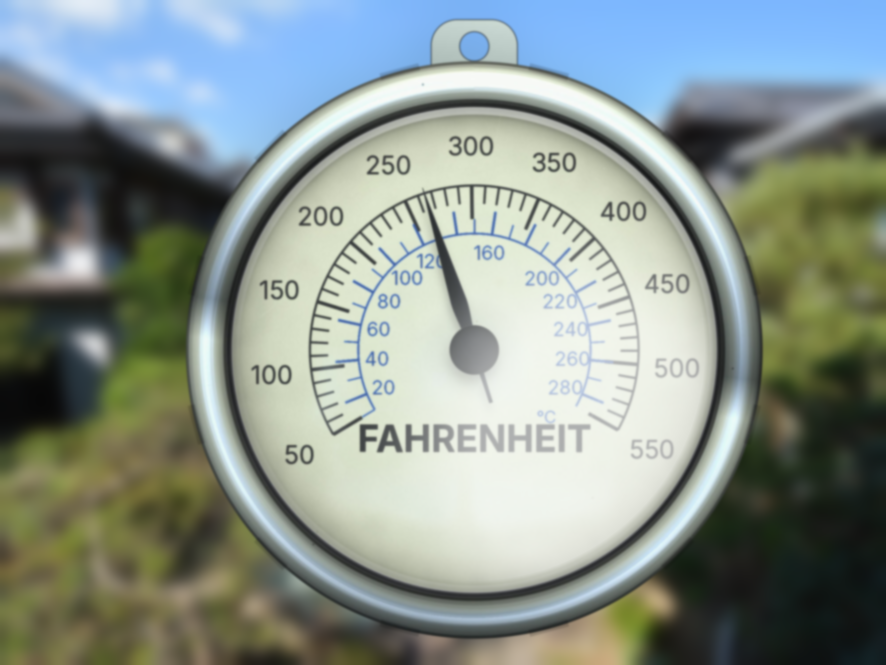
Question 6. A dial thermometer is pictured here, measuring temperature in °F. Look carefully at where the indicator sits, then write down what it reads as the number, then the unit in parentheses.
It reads 265 (°F)
